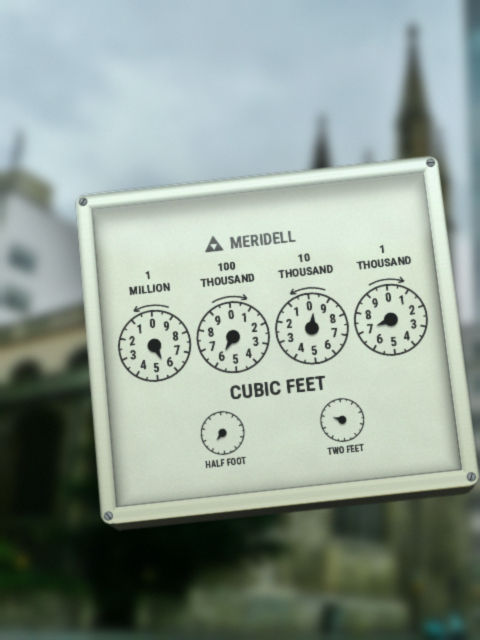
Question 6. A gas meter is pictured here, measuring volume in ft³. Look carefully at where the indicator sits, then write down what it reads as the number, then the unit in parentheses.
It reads 559700 (ft³)
